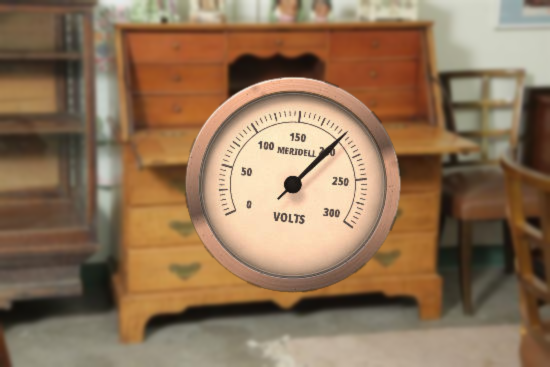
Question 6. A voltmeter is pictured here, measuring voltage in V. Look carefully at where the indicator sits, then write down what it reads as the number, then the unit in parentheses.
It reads 200 (V)
